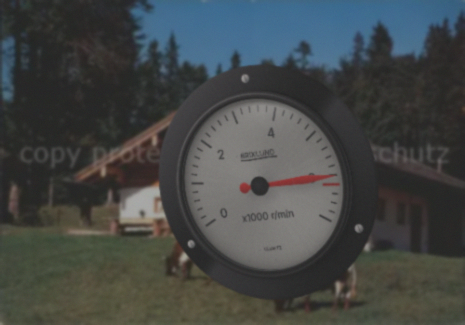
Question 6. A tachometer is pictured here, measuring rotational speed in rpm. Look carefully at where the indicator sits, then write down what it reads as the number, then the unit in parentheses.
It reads 6000 (rpm)
